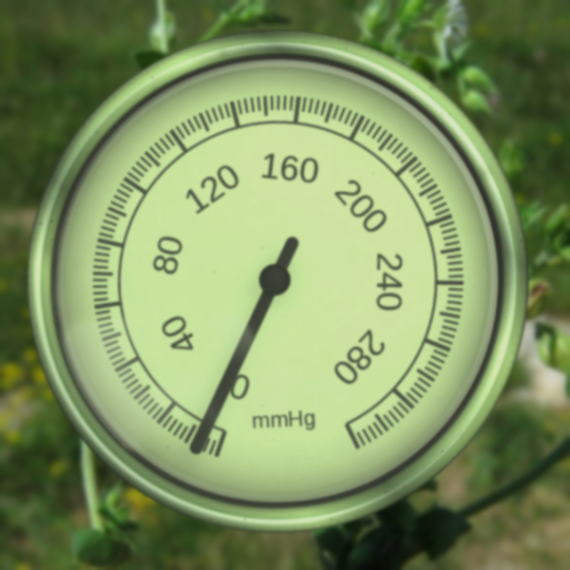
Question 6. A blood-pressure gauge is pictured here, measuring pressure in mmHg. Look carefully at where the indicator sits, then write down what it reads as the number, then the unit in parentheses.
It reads 6 (mmHg)
